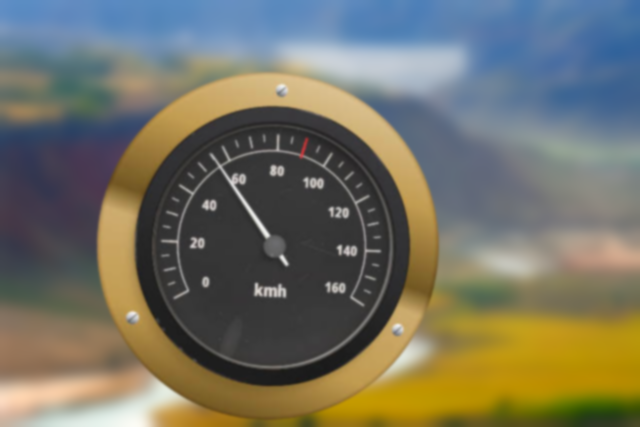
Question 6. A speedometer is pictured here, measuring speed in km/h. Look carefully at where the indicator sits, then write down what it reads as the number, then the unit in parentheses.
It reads 55 (km/h)
